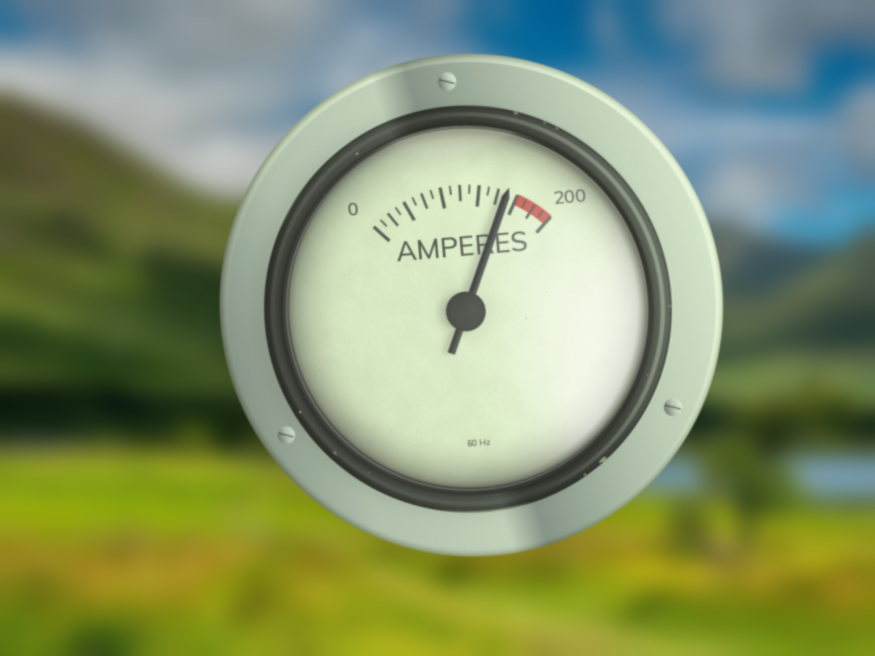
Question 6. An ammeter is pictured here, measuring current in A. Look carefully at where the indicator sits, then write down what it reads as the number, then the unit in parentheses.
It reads 150 (A)
